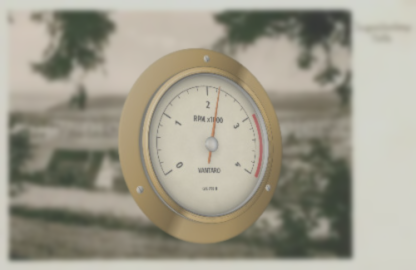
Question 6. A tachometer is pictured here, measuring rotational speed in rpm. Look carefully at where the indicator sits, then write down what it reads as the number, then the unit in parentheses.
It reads 2200 (rpm)
